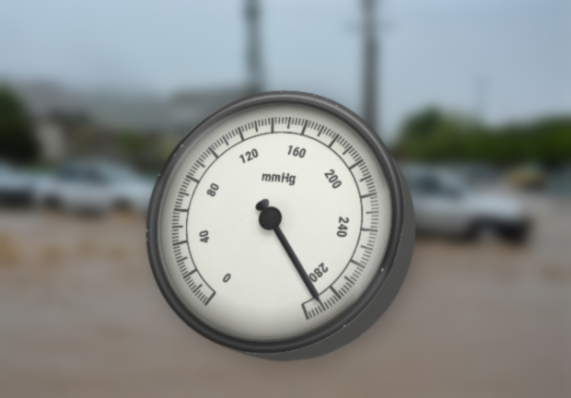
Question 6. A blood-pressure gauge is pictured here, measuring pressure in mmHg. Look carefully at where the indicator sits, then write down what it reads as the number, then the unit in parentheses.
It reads 290 (mmHg)
